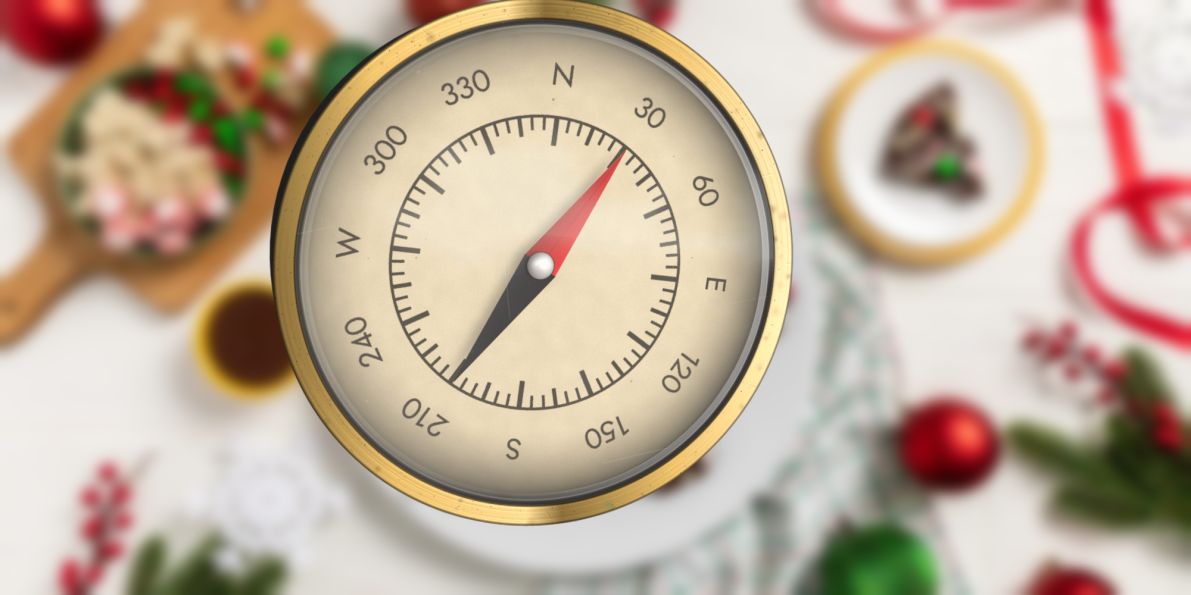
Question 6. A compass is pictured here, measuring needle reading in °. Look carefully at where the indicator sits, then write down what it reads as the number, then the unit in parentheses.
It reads 30 (°)
